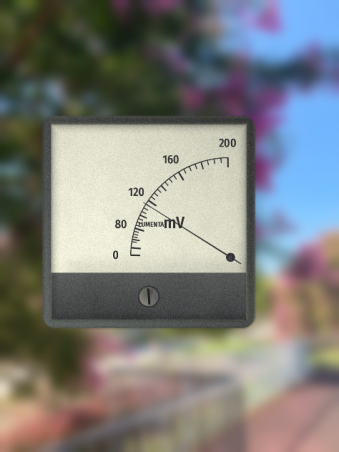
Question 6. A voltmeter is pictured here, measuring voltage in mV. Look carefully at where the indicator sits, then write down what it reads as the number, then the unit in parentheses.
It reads 115 (mV)
